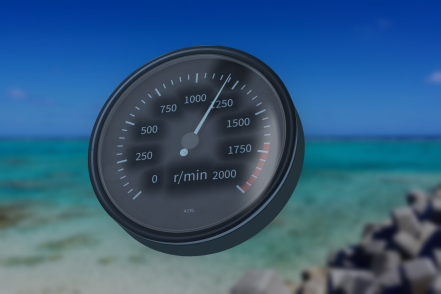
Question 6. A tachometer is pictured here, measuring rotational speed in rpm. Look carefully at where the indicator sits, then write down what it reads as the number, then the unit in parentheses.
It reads 1200 (rpm)
